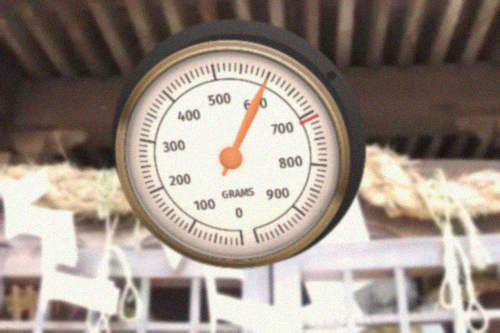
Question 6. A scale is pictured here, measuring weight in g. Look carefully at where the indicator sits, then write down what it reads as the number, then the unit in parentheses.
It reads 600 (g)
